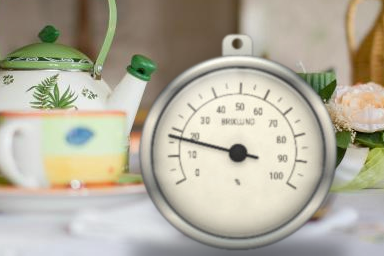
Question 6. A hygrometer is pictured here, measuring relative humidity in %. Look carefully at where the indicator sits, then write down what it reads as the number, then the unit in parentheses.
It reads 17.5 (%)
